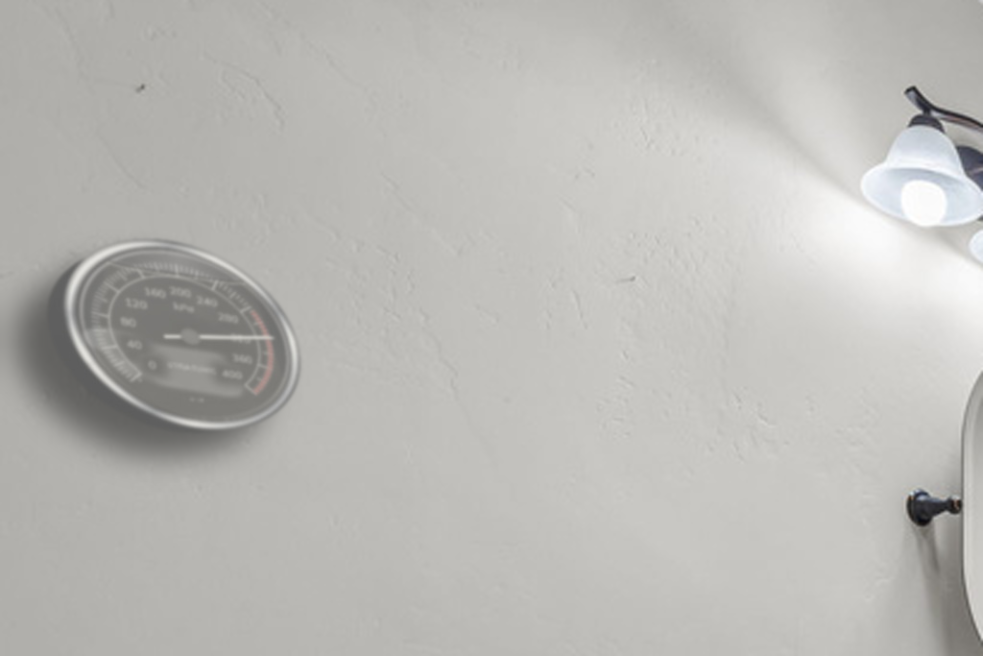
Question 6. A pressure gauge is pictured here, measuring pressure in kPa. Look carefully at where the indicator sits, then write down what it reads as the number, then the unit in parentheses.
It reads 320 (kPa)
